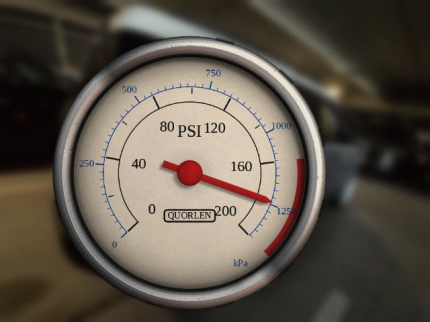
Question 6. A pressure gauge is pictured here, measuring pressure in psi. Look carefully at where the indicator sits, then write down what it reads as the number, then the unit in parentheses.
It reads 180 (psi)
